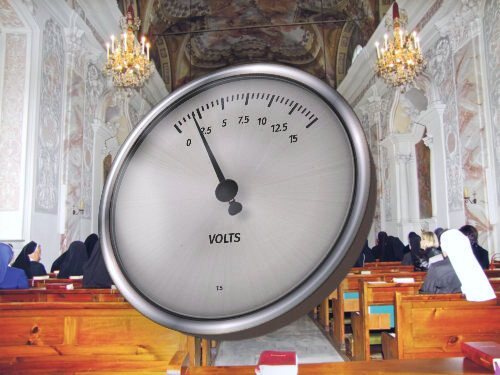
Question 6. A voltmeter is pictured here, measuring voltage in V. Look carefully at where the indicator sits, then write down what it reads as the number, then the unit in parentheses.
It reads 2 (V)
